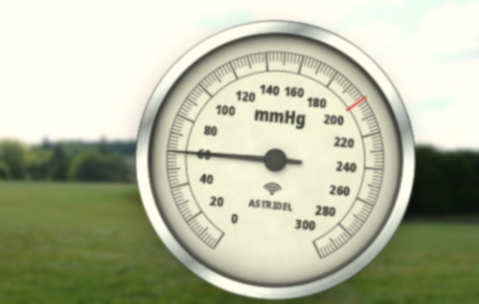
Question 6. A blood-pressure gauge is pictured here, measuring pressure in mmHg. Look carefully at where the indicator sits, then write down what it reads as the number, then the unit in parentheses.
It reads 60 (mmHg)
